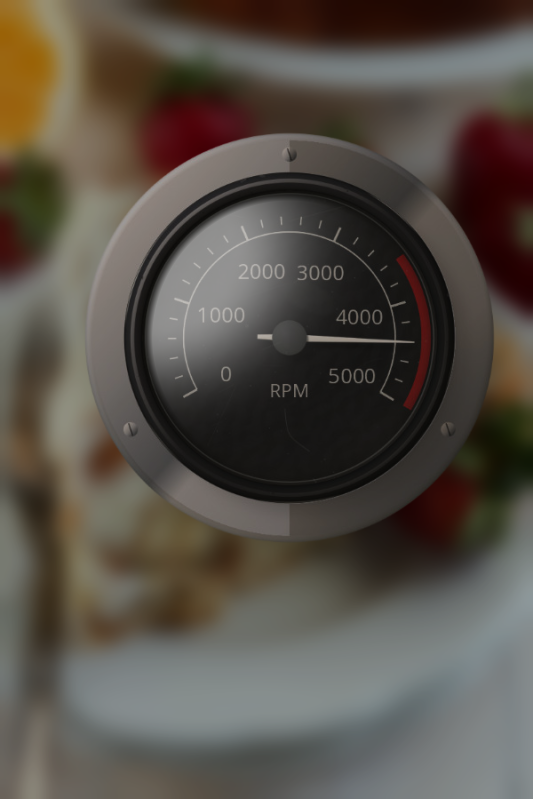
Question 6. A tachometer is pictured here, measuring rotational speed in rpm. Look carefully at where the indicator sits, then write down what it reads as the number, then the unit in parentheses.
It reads 4400 (rpm)
